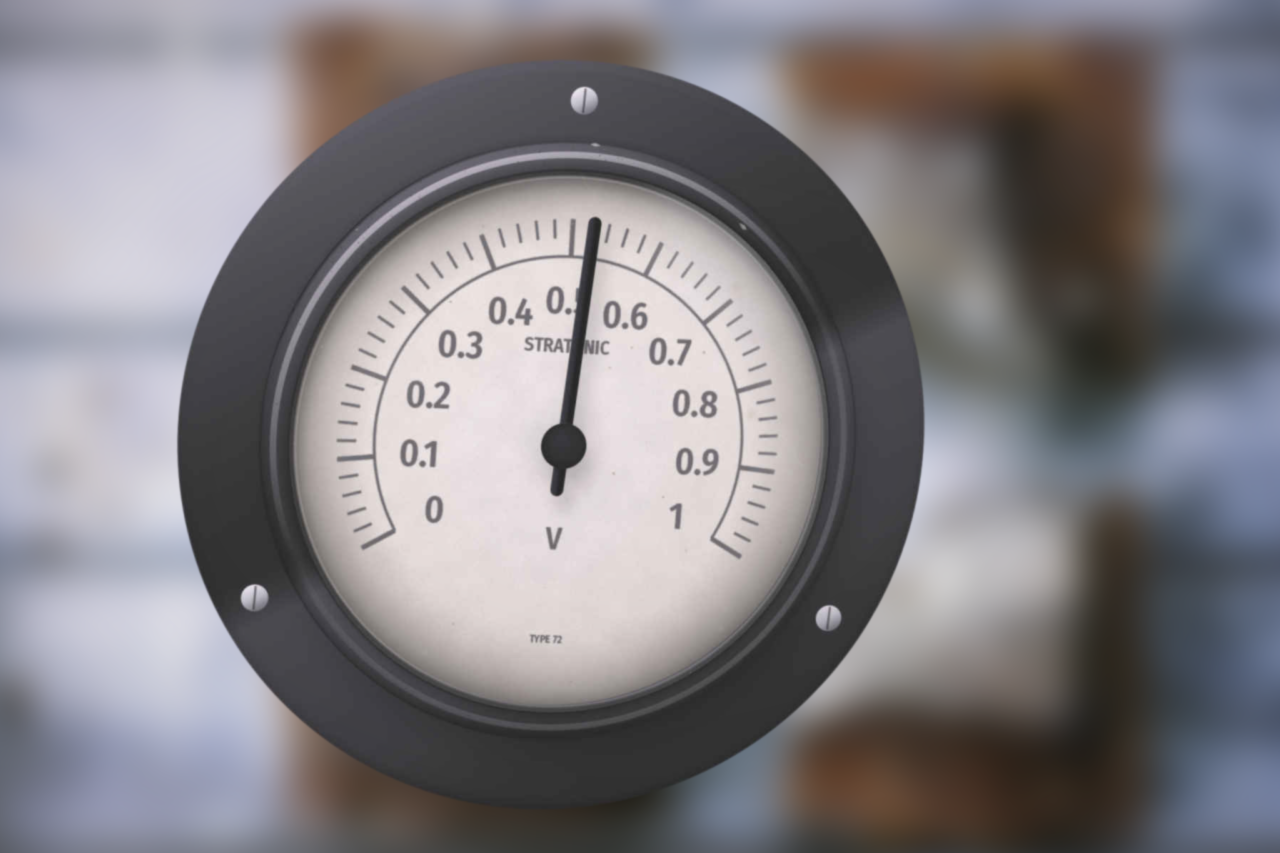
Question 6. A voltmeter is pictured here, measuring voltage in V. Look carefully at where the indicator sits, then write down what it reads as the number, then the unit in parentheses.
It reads 0.52 (V)
